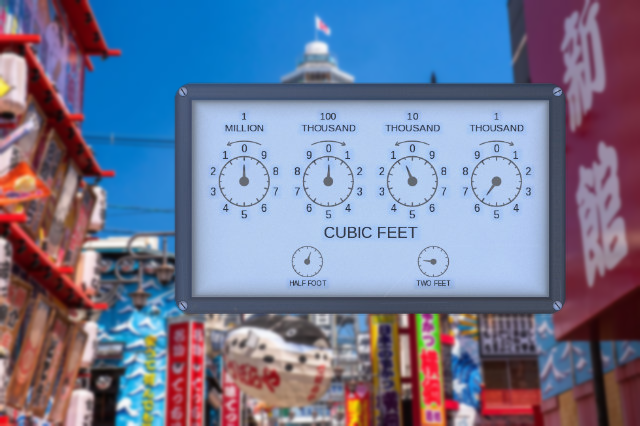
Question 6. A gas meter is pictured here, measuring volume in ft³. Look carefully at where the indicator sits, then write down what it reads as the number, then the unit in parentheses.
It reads 600 (ft³)
